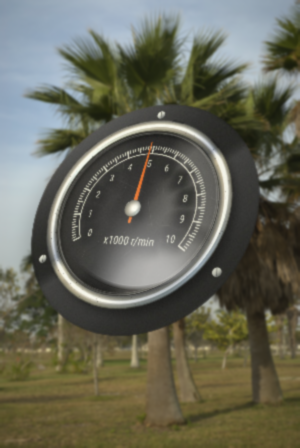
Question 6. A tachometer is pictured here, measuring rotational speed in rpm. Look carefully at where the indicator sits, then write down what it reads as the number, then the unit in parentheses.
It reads 5000 (rpm)
